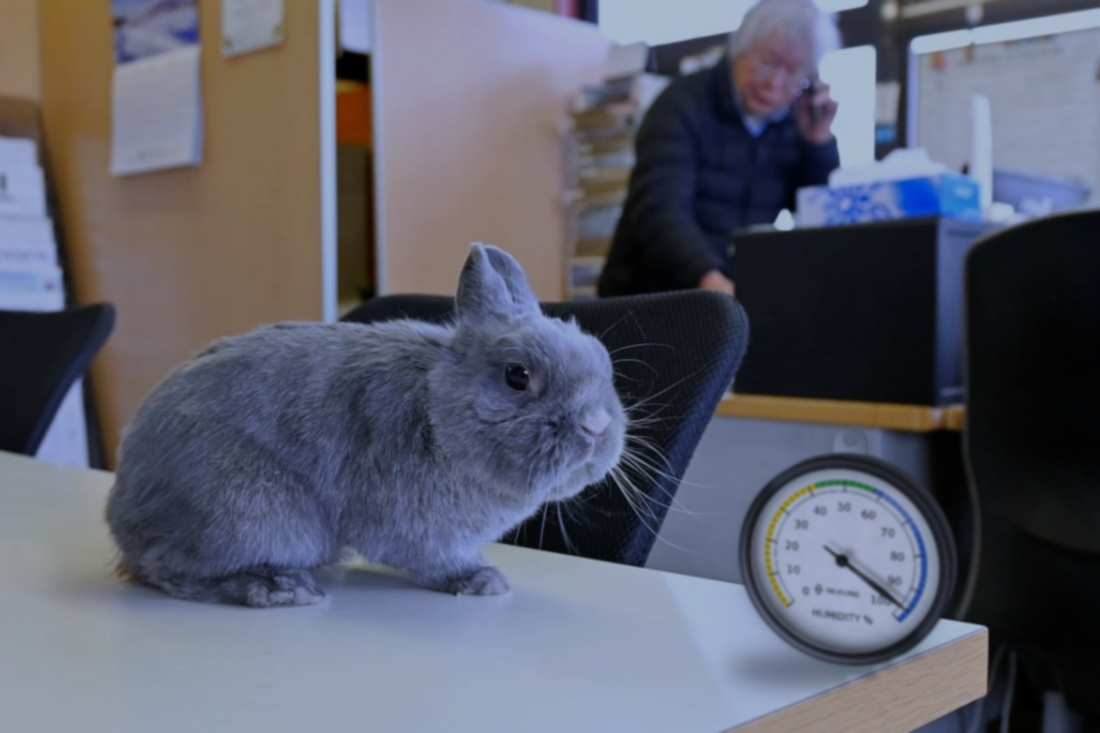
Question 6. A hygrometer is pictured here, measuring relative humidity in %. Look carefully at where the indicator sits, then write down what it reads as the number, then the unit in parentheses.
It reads 96 (%)
